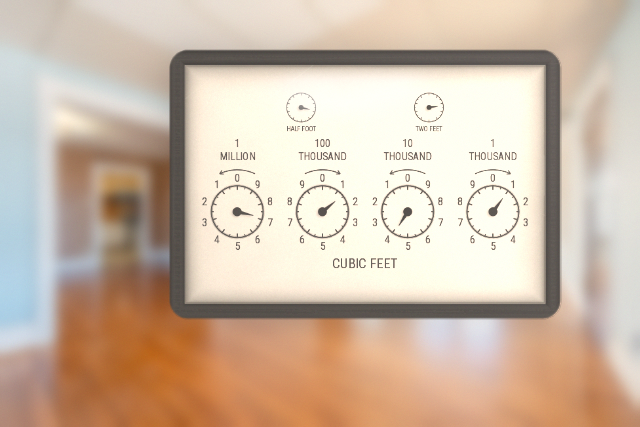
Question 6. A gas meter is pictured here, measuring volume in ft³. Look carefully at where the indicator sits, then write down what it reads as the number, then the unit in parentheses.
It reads 714100 (ft³)
